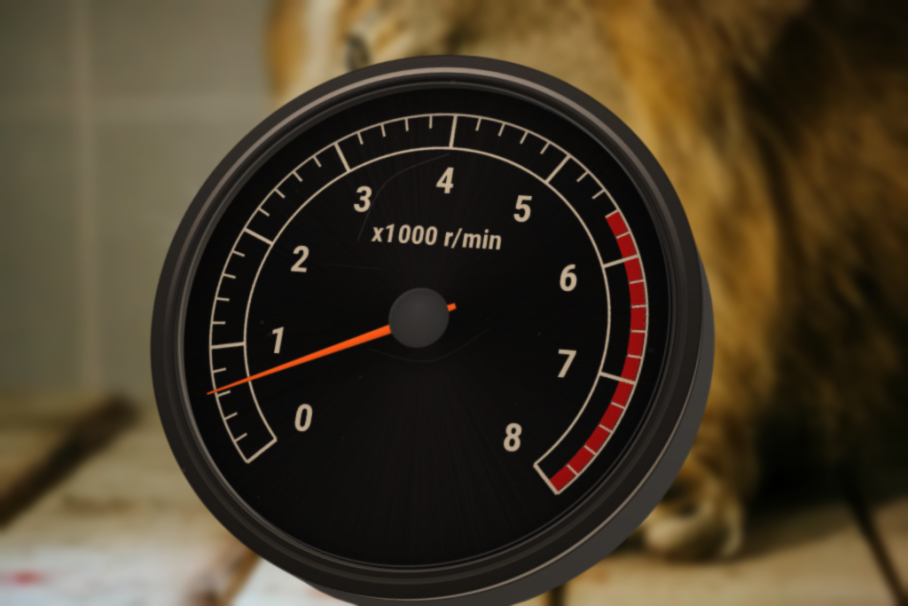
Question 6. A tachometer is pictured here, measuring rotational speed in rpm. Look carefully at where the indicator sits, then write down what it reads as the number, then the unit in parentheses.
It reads 600 (rpm)
